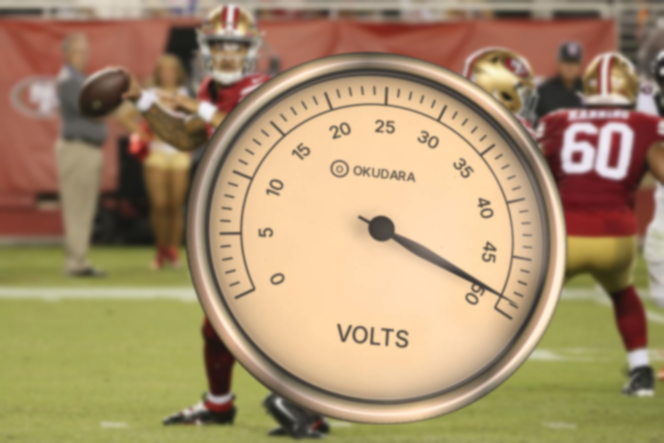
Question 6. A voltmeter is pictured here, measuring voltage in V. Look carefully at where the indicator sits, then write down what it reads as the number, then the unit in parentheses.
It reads 49 (V)
